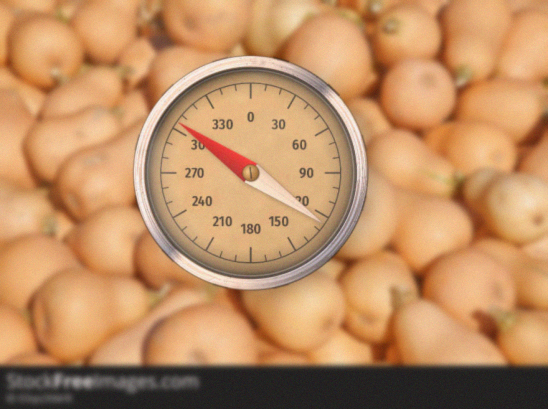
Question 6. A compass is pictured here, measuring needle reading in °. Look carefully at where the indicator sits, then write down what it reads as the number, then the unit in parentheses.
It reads 305 (°)
